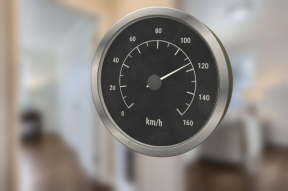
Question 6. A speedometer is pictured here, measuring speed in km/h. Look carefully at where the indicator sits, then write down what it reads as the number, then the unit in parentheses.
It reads 115 (km/h)
